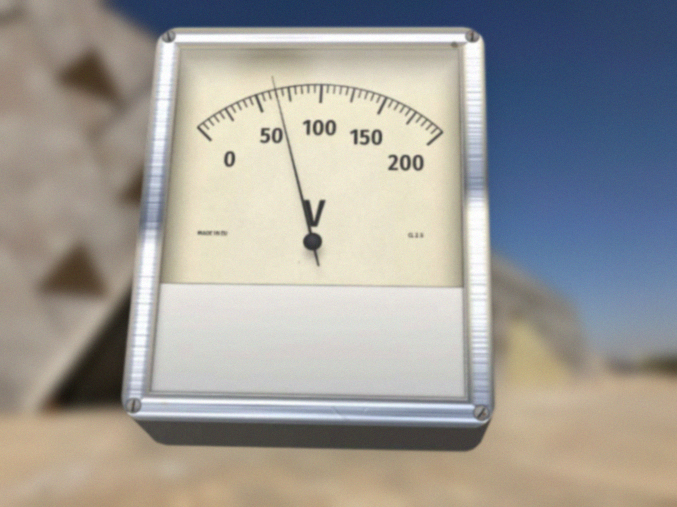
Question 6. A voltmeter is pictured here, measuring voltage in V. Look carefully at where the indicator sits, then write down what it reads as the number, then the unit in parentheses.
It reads 65 (V)
